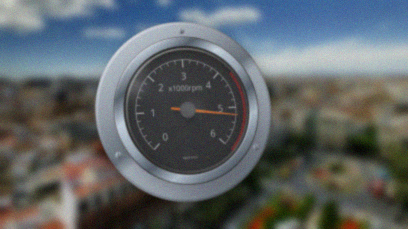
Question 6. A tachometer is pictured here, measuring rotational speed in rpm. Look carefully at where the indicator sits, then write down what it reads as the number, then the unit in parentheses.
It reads 5200 (rpm)
